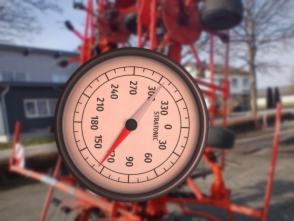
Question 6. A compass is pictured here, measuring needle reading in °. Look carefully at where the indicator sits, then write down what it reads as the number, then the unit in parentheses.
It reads 125 (°)
